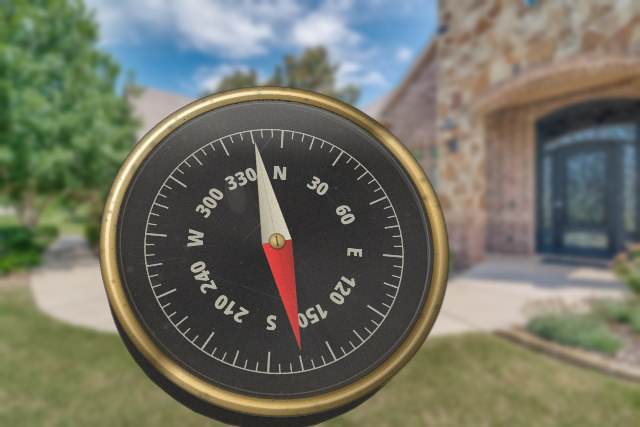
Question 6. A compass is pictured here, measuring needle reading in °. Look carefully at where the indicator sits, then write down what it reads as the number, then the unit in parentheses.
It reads 165 (°)
